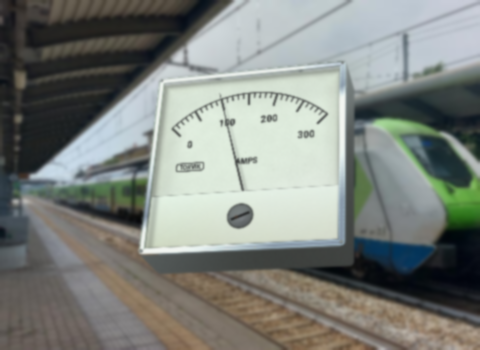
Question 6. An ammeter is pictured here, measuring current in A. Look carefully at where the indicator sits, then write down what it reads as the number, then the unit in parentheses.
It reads 100 (A)
